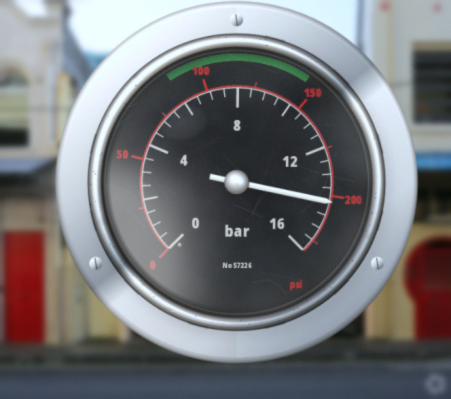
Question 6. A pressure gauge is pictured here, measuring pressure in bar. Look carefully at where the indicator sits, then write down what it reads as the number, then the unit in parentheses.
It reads 14 (bar)
